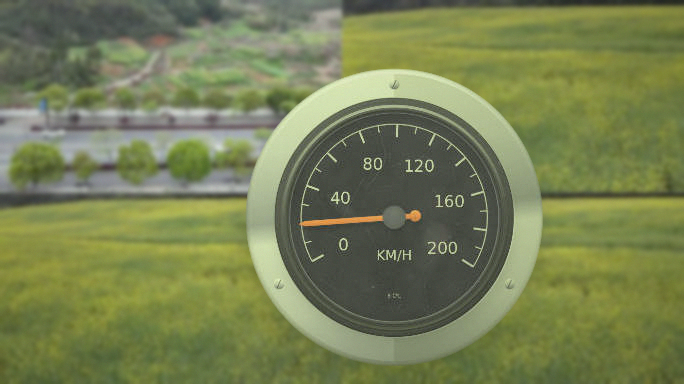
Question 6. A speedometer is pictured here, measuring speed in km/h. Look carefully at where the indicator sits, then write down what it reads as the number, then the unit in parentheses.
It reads 20 (km/h)
